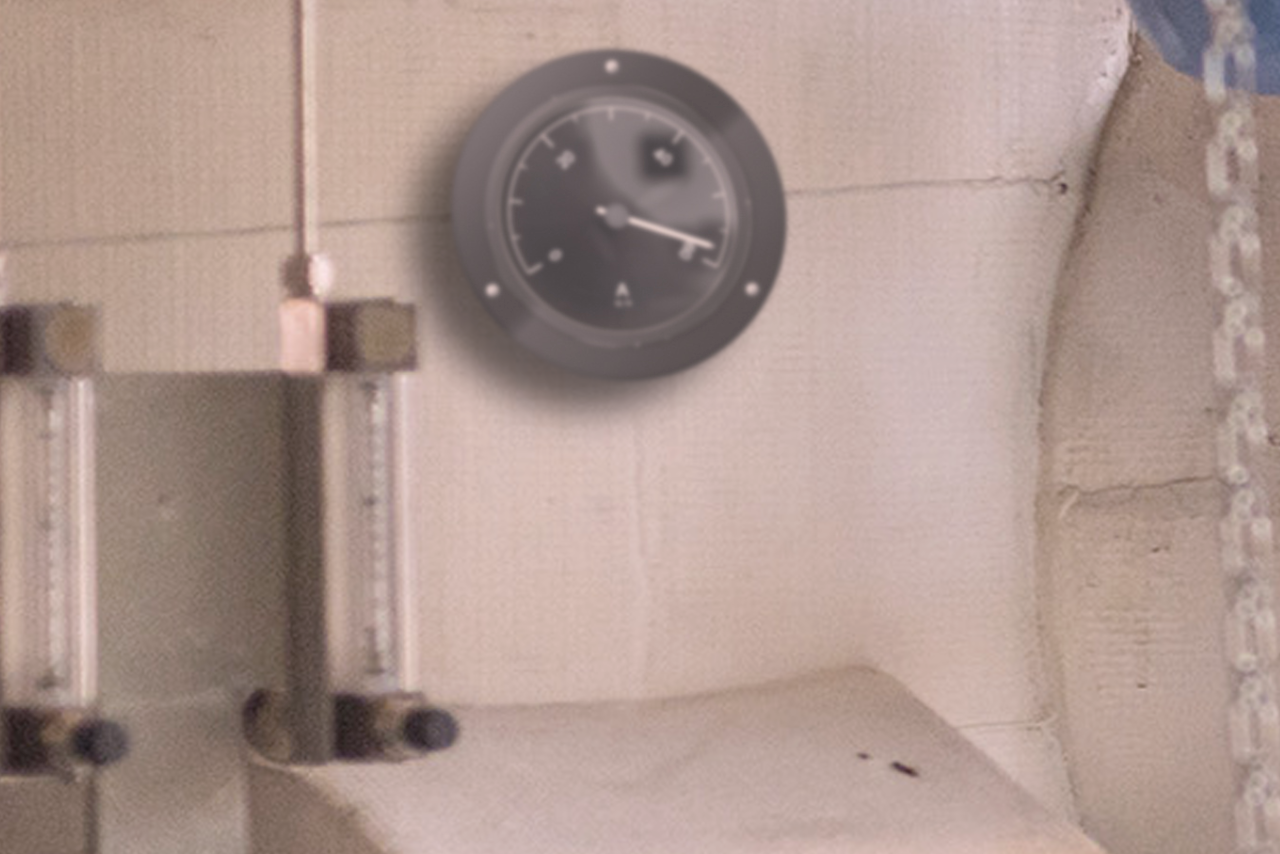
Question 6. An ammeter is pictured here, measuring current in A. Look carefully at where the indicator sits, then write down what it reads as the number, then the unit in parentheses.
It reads 57.5 (A)
